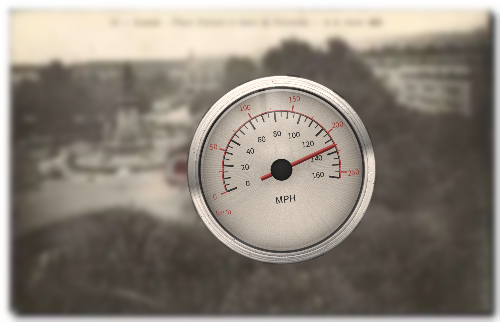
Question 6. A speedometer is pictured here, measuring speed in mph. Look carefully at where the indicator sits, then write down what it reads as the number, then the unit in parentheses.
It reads 135 (mph)
